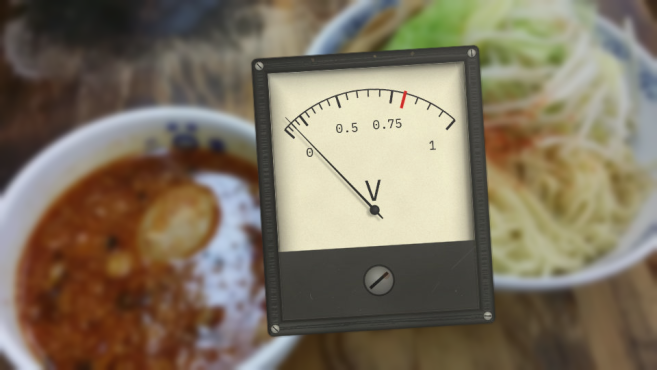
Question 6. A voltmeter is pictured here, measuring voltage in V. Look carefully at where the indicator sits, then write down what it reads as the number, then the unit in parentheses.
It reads 0.15 (V)
